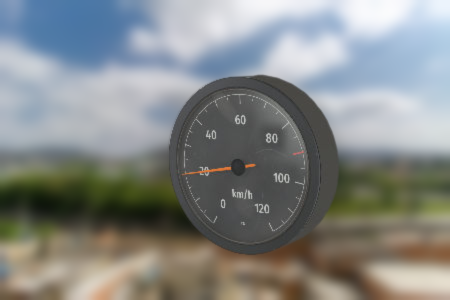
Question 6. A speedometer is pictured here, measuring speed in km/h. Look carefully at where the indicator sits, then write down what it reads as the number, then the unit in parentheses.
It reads 20 (km/h)
